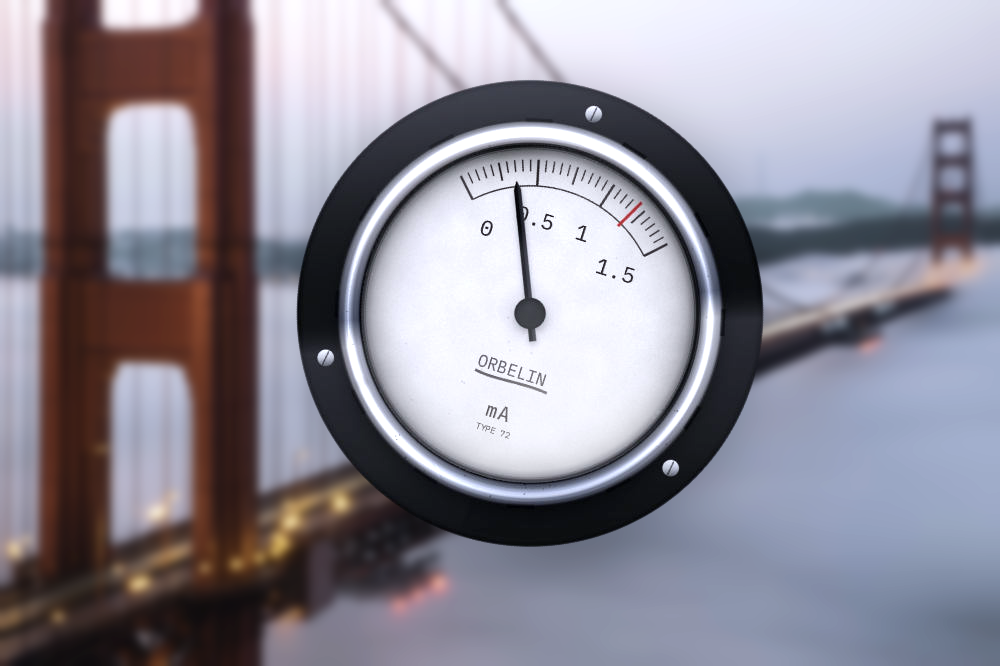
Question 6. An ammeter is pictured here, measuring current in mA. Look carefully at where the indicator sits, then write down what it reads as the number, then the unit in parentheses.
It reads 0.35 (mA)
